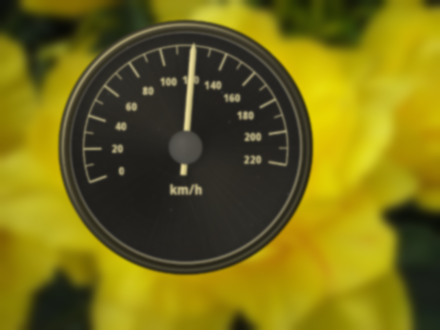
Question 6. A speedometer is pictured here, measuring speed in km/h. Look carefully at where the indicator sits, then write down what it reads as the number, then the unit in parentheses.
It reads 120 (km/h)
